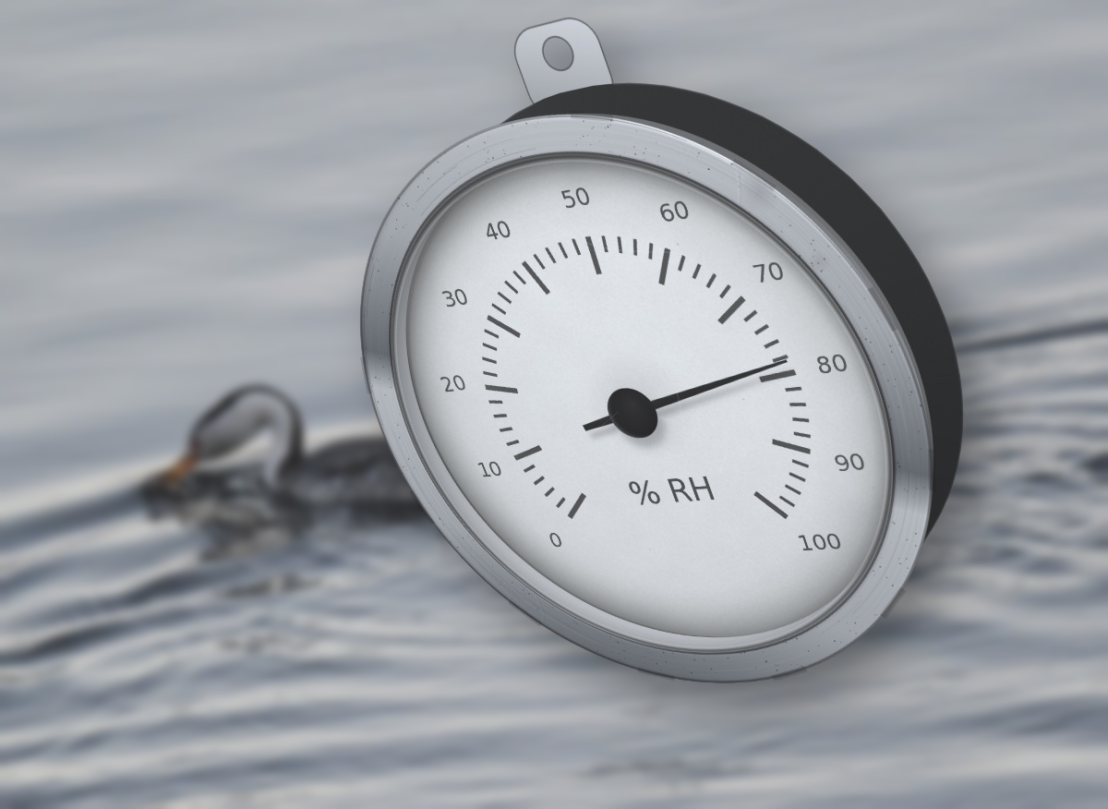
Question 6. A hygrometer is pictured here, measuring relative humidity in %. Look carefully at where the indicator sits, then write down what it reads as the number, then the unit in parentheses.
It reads 78 (%)
